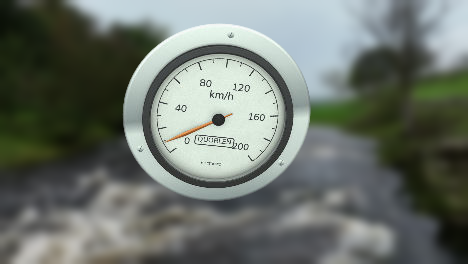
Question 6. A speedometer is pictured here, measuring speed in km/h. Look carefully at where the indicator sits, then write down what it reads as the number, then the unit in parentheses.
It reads 10 (km/h)
